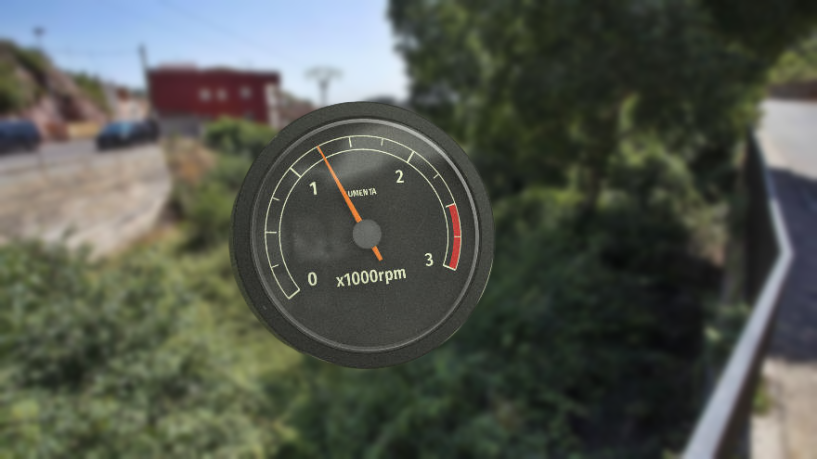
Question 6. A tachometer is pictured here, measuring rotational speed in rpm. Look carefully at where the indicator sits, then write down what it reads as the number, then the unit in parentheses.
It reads 1250 (rpm)
